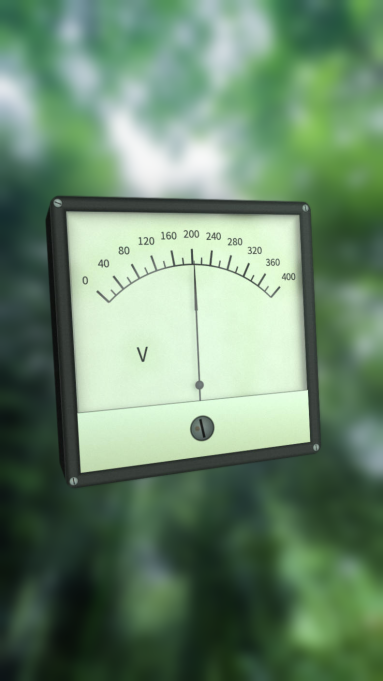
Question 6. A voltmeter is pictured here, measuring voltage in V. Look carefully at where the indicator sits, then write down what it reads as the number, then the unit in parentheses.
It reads 200 (V)
